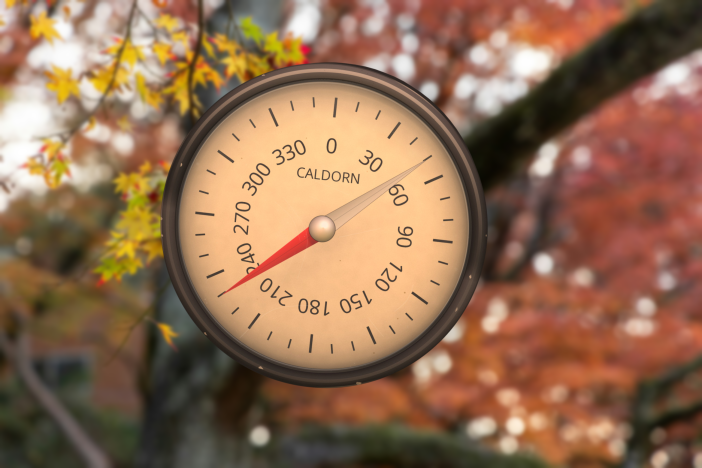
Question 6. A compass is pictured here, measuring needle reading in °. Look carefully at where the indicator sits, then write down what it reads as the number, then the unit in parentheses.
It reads 230 (°)
